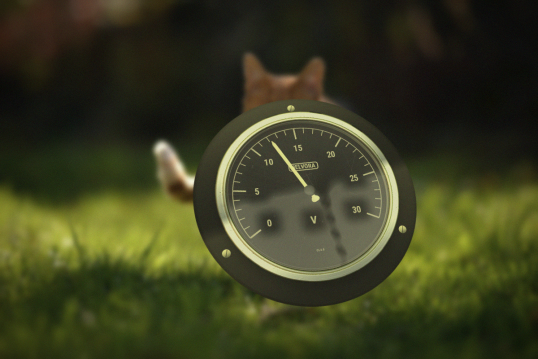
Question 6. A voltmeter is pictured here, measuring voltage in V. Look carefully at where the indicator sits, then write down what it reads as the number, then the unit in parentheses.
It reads 12 (V)
